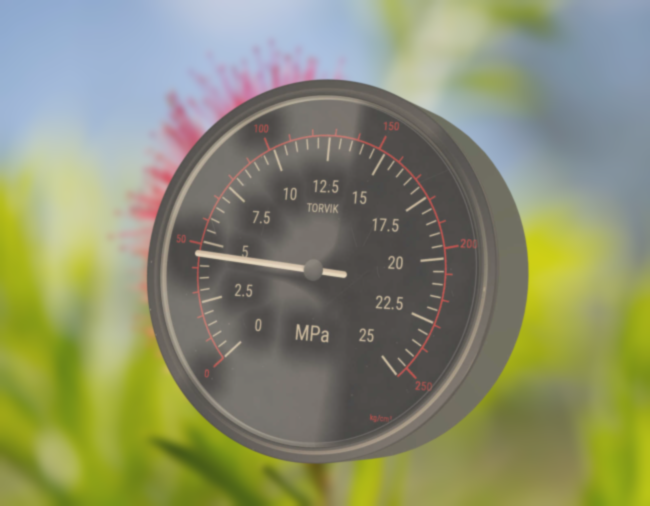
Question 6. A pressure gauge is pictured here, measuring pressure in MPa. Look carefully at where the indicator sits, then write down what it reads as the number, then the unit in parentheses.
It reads 4.5 (MPa)
